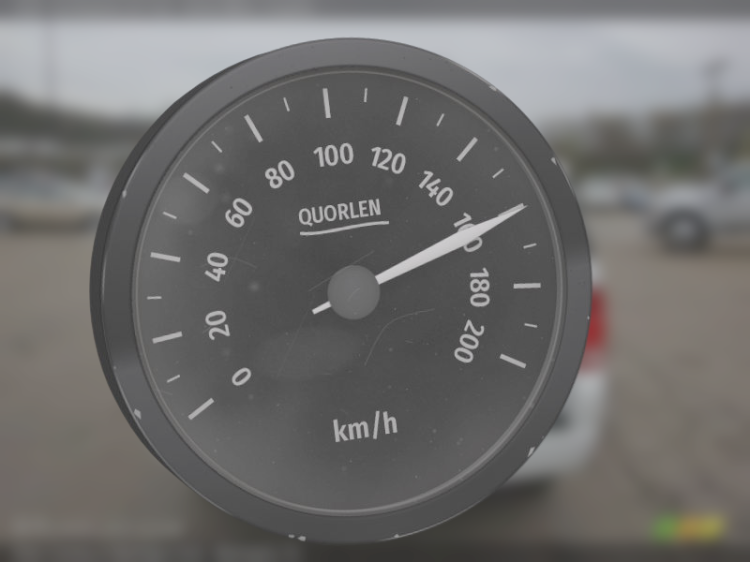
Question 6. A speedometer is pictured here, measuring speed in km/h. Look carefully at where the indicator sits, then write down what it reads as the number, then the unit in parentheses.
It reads 160 (km/h)
